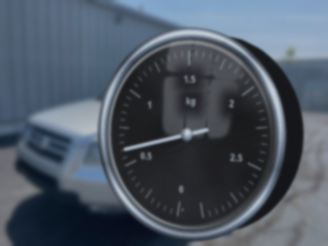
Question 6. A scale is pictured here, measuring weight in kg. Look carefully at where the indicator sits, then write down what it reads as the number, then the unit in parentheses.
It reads 0.6 (kg)
